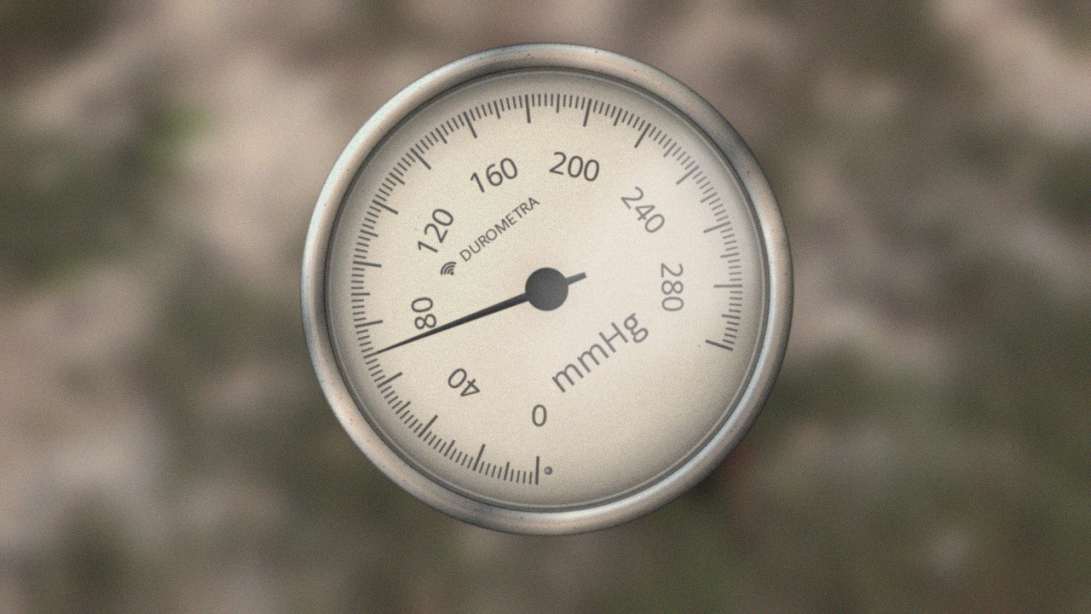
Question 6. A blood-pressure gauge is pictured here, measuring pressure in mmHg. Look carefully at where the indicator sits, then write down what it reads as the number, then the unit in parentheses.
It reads 70 (mmHg)
